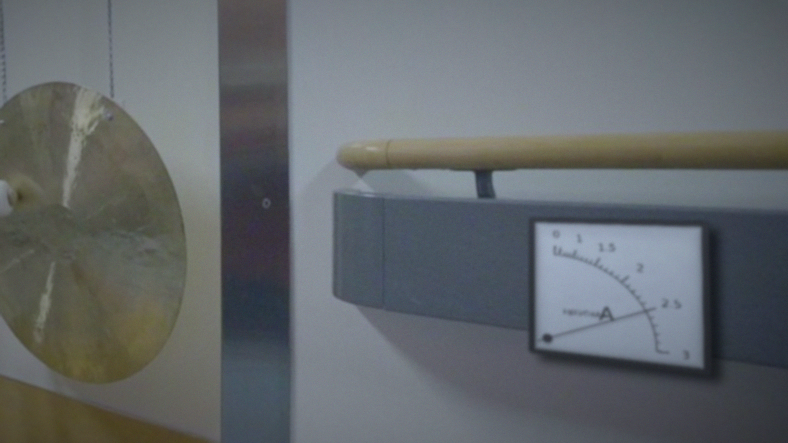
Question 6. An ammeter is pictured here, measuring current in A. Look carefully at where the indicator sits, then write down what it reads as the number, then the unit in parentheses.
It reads 2.5 (A)
